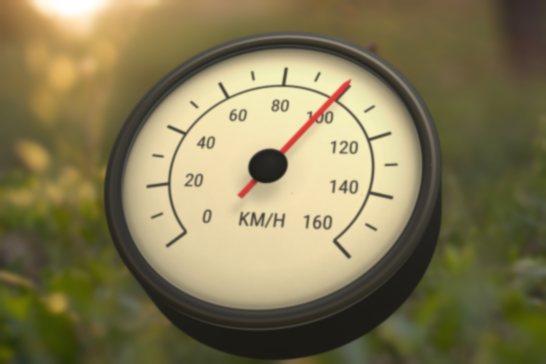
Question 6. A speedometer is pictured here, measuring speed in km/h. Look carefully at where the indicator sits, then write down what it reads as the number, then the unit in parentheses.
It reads 100 (km/h)
